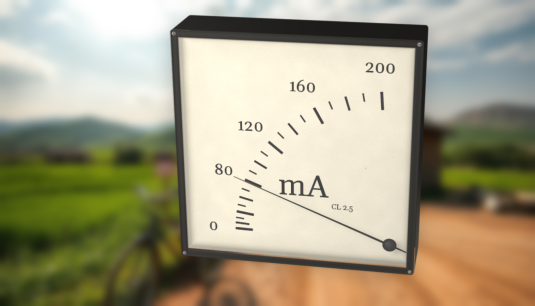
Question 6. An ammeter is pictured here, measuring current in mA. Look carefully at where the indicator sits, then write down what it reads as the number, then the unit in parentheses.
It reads 80 (mA)
